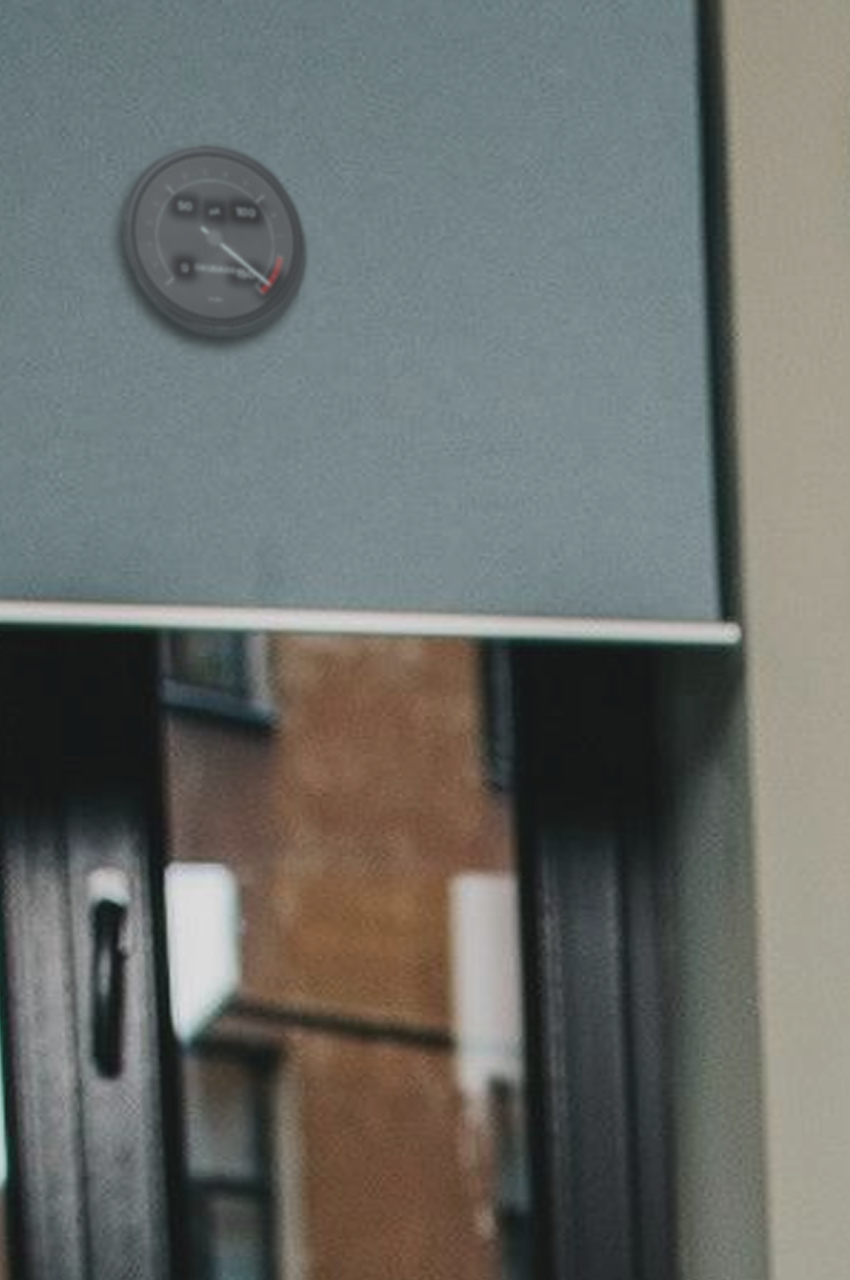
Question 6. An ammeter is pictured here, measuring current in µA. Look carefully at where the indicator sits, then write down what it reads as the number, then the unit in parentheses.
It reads 145 (µA)
